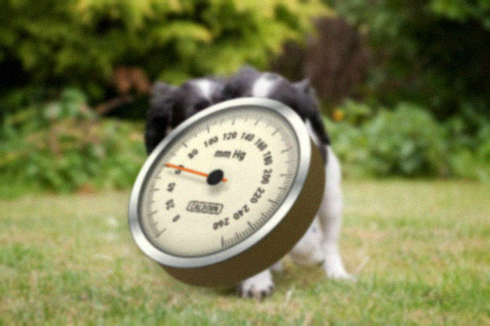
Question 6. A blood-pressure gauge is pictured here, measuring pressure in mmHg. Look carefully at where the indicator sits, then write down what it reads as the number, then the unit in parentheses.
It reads 60 (mmHg)
